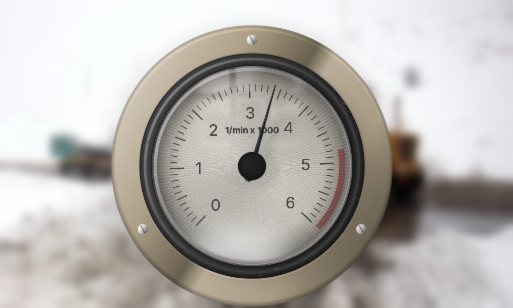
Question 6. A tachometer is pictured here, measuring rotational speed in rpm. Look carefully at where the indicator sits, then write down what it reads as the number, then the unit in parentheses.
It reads 3400 (rpm)
